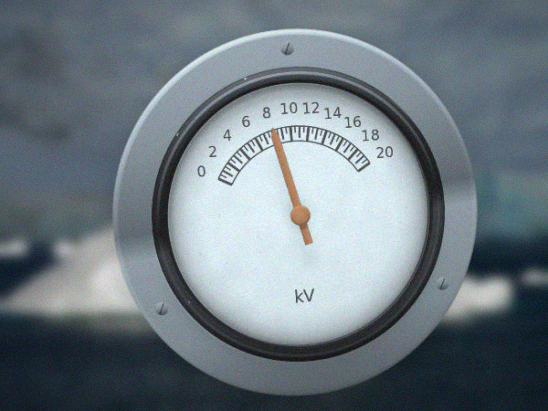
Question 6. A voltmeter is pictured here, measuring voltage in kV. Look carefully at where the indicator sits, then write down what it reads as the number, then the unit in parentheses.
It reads 8 (kV)
